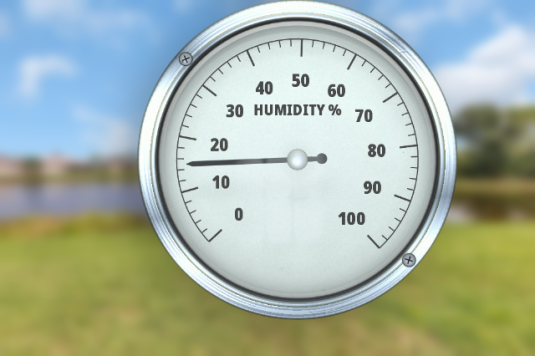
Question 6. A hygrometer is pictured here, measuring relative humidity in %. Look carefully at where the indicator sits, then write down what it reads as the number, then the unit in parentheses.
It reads 15 (%)
